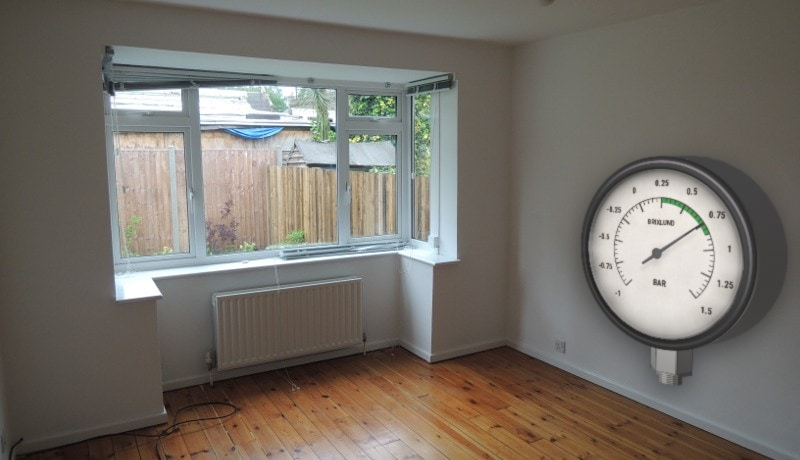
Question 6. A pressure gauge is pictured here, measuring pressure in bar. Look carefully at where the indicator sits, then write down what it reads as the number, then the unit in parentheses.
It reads 0.75 (bar)
